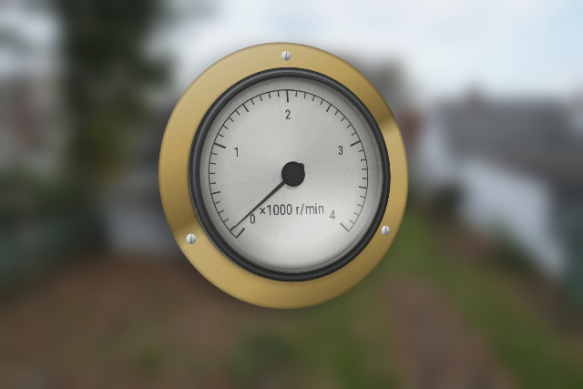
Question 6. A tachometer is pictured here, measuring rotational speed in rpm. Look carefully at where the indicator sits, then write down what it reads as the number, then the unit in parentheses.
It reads 100 (rpm)
